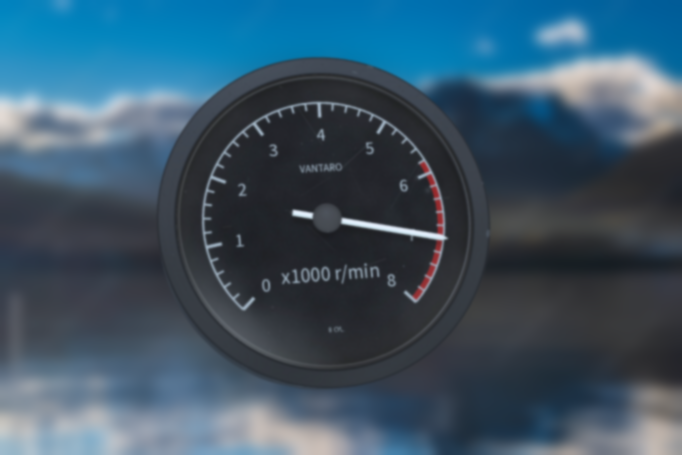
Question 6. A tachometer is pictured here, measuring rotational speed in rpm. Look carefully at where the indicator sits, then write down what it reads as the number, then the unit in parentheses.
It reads 7000 (rpm)
